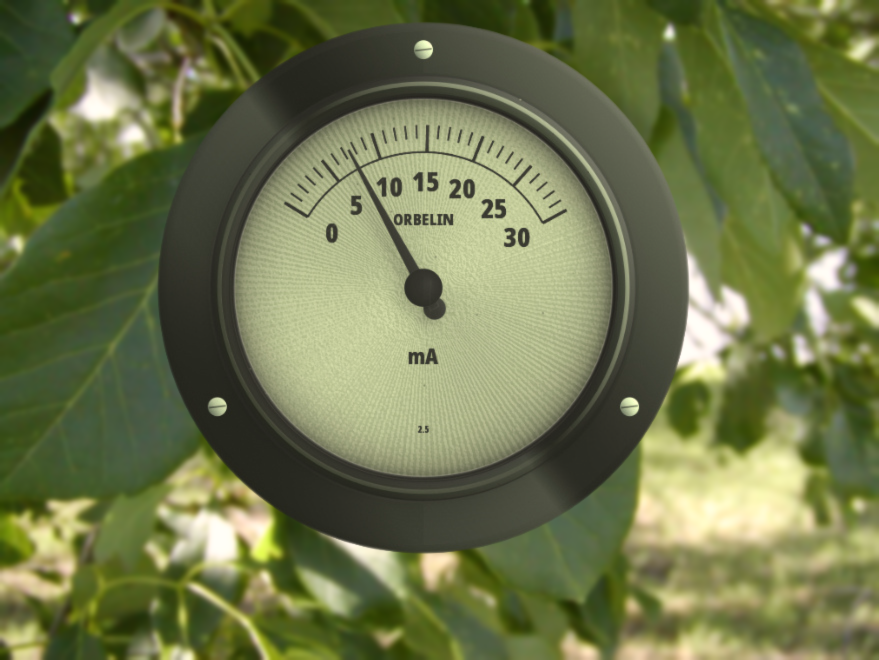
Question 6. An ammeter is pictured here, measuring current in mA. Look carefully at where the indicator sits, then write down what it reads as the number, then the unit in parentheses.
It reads 7.5 (mA)
